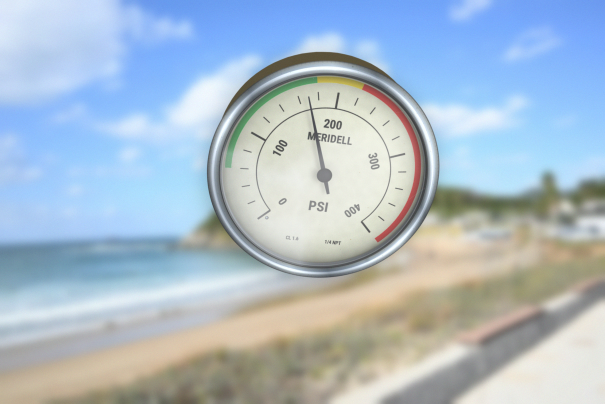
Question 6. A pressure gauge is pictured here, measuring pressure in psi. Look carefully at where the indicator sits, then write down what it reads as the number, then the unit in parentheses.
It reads 170 (psi)
